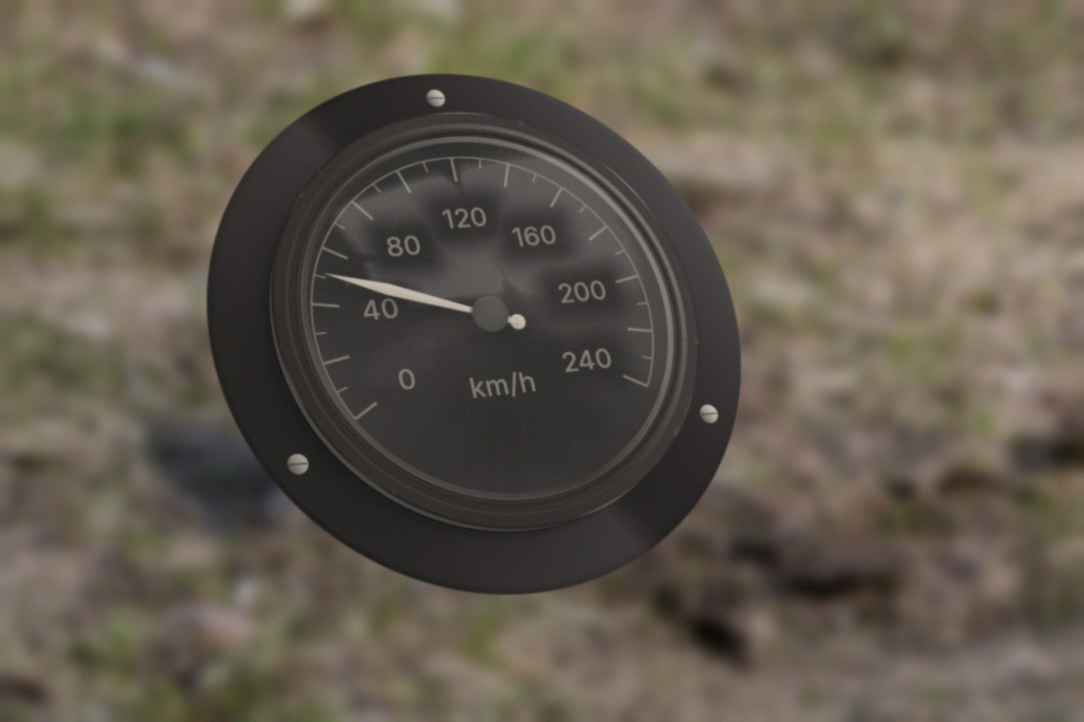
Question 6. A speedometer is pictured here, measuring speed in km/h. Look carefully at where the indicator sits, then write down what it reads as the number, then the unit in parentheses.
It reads 50 (km/h)
